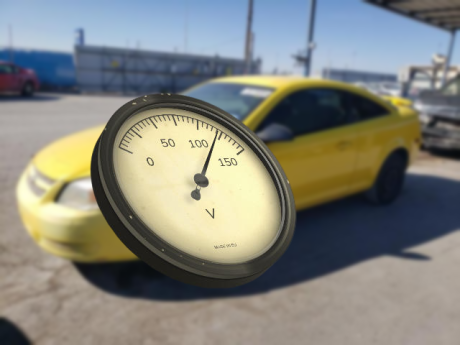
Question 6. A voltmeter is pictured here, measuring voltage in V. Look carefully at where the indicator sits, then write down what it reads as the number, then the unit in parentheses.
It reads 120 (V)
